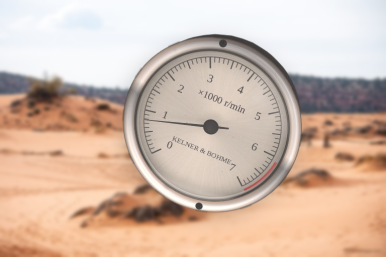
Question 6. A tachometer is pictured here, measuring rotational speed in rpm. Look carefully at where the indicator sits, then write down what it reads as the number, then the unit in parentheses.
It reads 800 (rpm)
